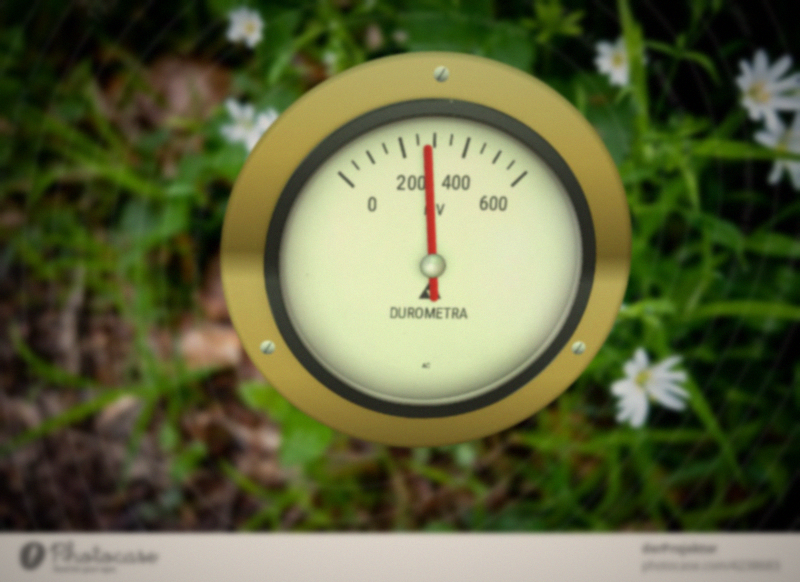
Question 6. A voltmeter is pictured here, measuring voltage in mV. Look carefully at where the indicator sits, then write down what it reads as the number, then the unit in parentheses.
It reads 275 (mV)
